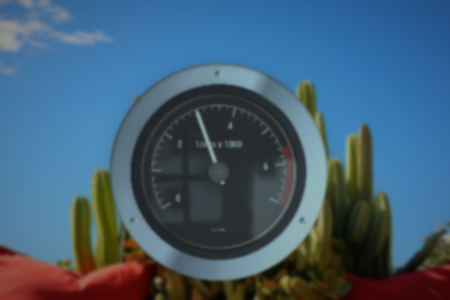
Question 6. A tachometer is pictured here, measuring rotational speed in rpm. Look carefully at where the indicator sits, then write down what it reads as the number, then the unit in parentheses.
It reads 3000 (rpm)
